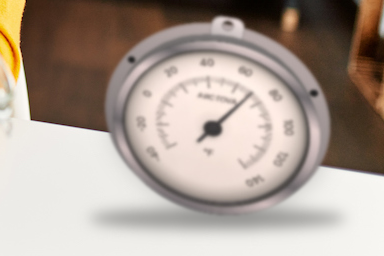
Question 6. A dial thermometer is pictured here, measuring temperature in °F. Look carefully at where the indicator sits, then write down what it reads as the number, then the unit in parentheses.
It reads 70 (°F)
